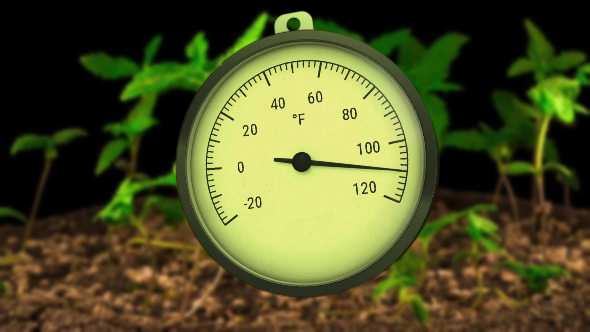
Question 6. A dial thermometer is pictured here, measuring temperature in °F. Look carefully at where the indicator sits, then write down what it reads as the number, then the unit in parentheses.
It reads 110 (°F)
